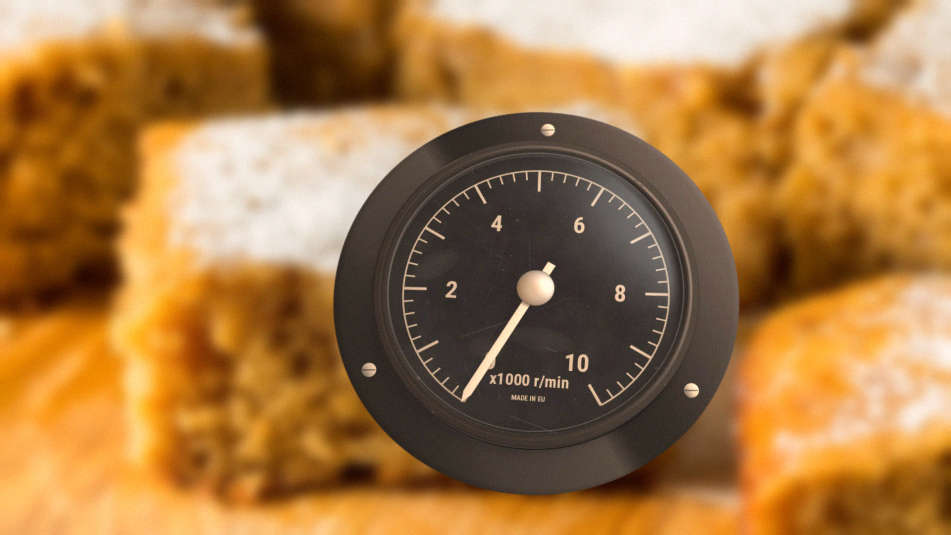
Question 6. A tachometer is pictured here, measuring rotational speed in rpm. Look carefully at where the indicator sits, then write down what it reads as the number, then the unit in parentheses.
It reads 0 (rpm)
